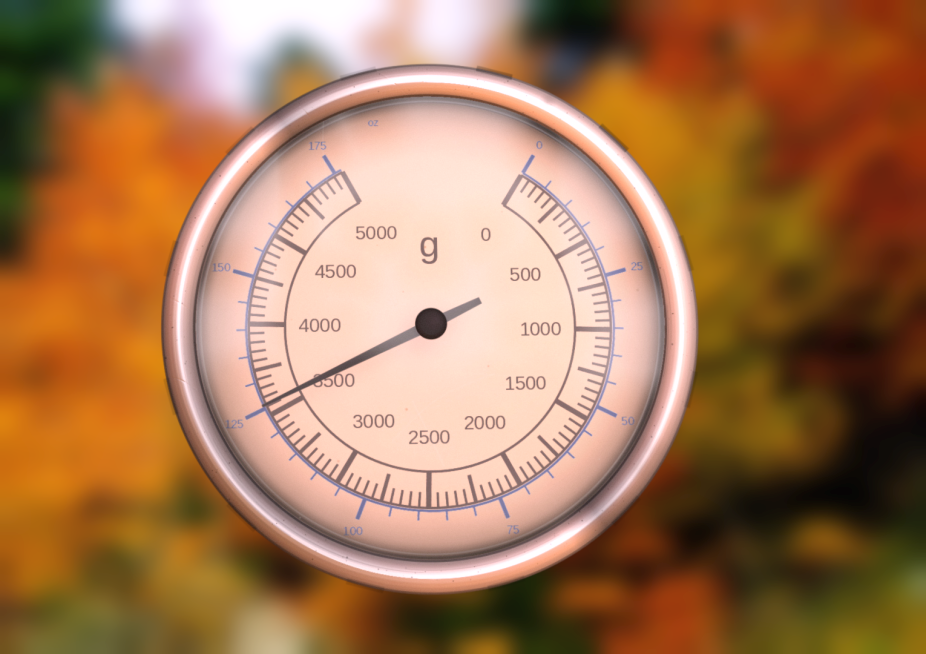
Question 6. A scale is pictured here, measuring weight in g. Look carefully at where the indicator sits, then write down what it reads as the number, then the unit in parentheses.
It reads 3550 (g)
